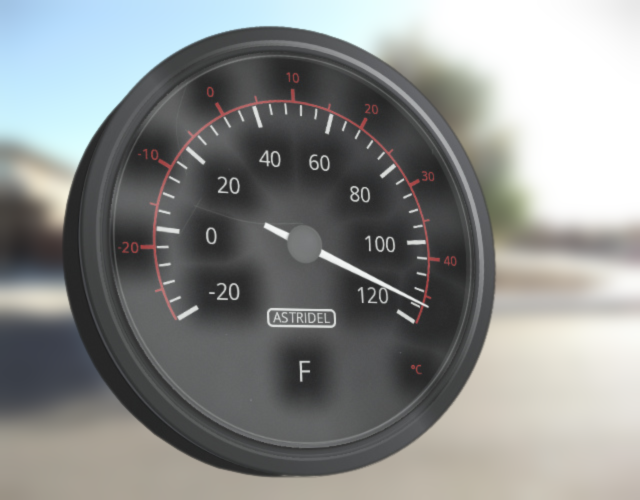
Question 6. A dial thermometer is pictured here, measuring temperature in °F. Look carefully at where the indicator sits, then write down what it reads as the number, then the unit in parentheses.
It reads 116 (°F)
